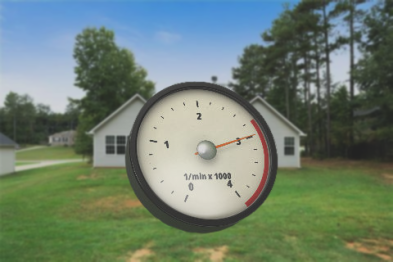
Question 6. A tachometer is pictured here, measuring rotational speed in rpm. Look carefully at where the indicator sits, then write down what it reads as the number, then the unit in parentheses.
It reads 3000 (rpm)
